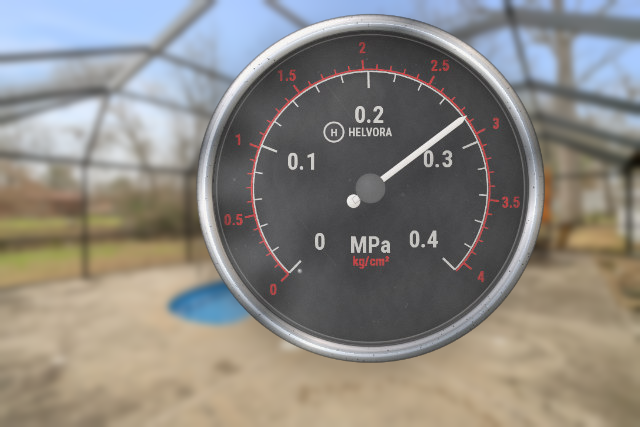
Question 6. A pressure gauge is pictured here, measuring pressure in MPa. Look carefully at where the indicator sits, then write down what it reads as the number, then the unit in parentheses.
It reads 0.28 (MPa)
